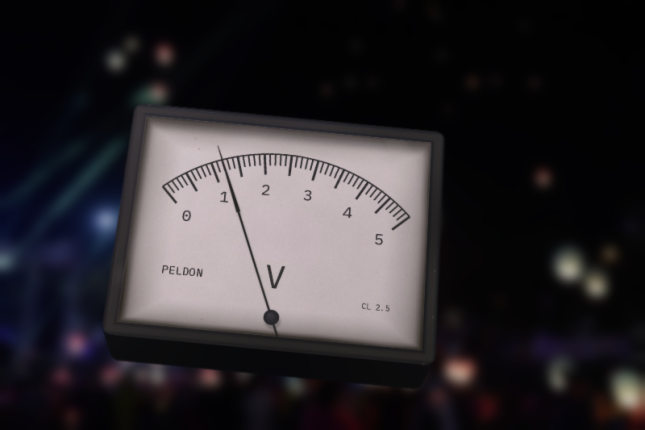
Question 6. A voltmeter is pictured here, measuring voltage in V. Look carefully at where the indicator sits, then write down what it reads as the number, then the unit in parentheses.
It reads 1.2 (V)
